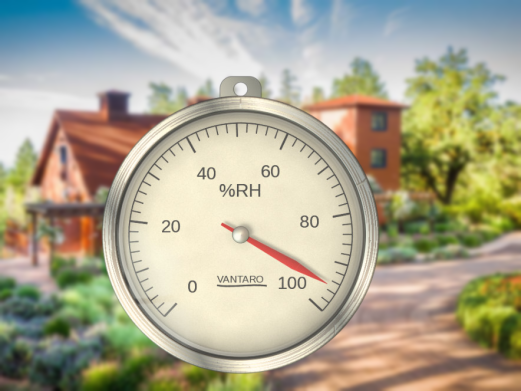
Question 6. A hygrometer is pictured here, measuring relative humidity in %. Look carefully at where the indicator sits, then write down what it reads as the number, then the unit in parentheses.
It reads 95 (%)
